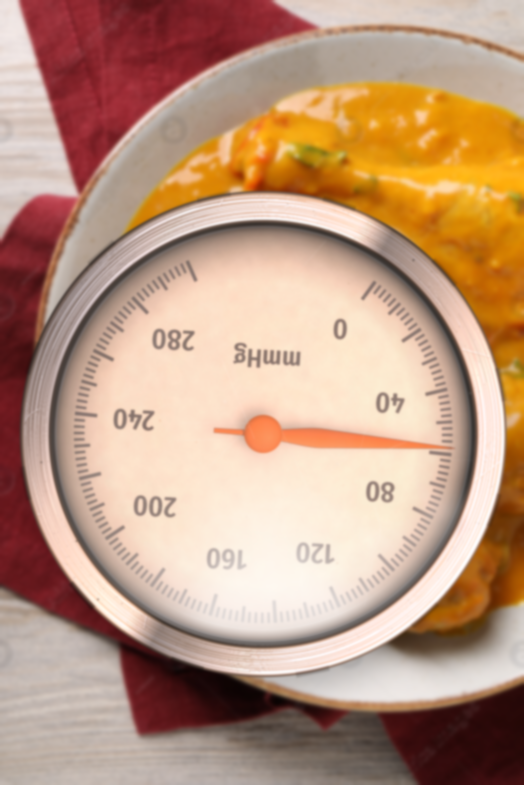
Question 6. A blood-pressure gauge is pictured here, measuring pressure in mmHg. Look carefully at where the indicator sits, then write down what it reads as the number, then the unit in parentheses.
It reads 58 (mmHg)
